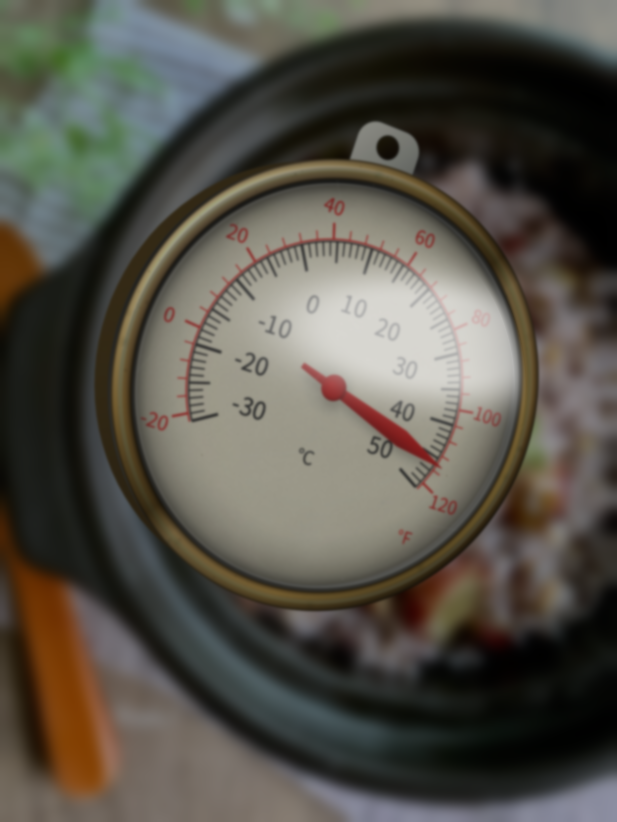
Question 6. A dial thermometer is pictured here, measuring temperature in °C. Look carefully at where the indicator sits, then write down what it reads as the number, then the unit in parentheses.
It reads 46 (°C)
